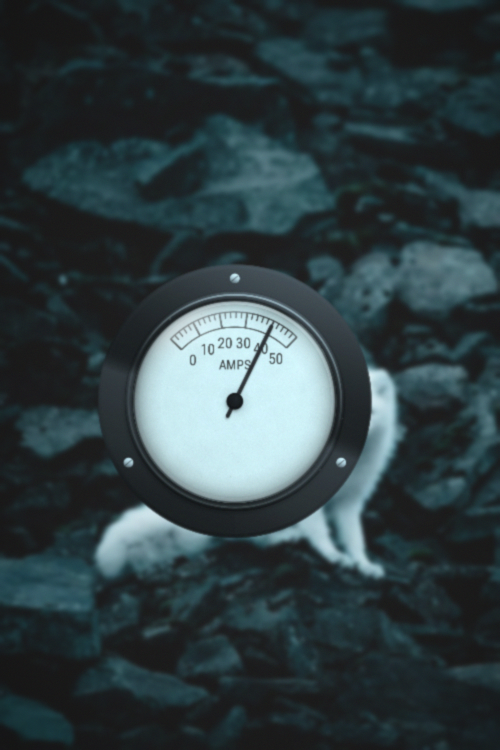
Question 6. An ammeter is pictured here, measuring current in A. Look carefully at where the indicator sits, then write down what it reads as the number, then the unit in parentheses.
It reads 40 (A)
